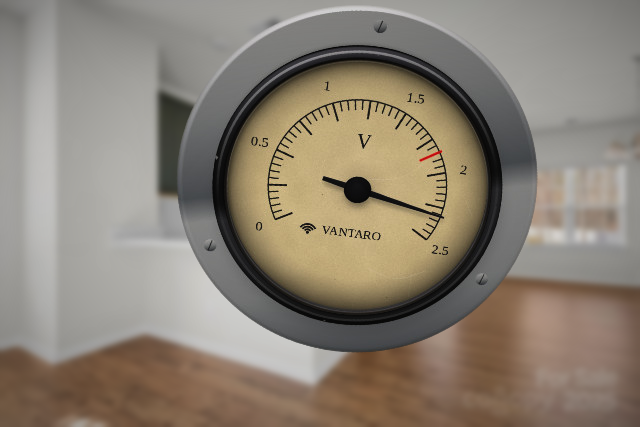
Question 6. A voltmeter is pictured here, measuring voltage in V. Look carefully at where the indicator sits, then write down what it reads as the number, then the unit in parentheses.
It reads 2.3 (V)
